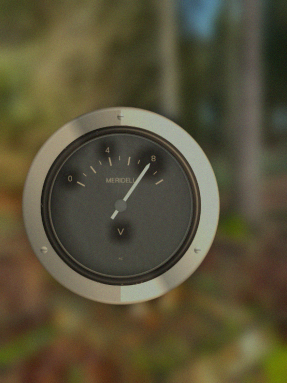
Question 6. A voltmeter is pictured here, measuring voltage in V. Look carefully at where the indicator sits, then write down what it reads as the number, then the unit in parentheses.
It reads 8 (V)
